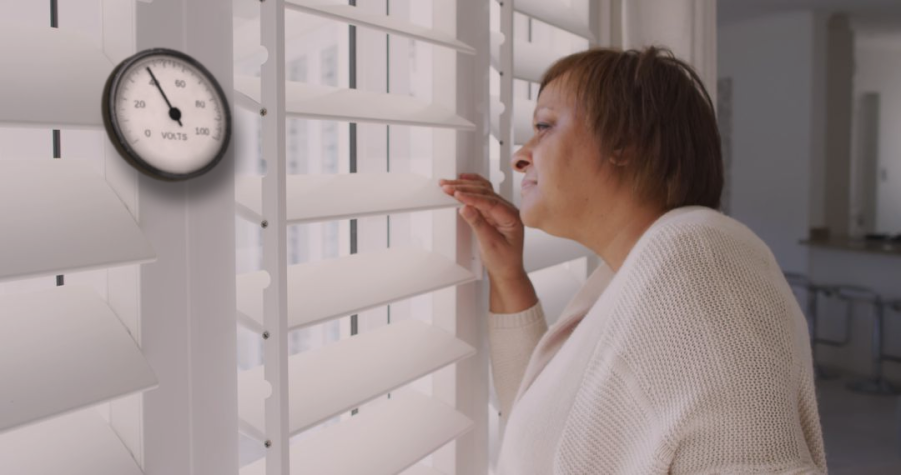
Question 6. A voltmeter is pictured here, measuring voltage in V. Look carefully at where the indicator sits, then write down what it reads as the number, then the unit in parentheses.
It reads 40 (V)
